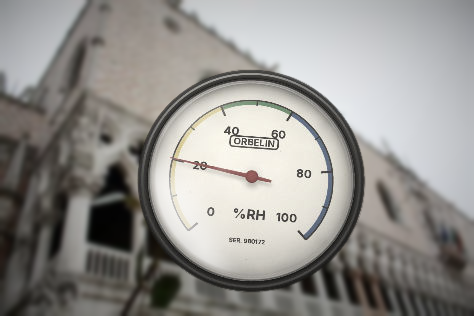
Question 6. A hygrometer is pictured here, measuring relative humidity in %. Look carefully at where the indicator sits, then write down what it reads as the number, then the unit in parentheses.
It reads 20 (%)
